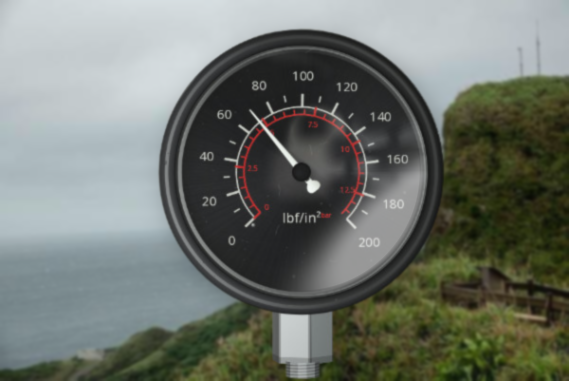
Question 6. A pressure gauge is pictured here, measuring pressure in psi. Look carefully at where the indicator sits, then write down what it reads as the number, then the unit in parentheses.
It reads 70 (psi)
